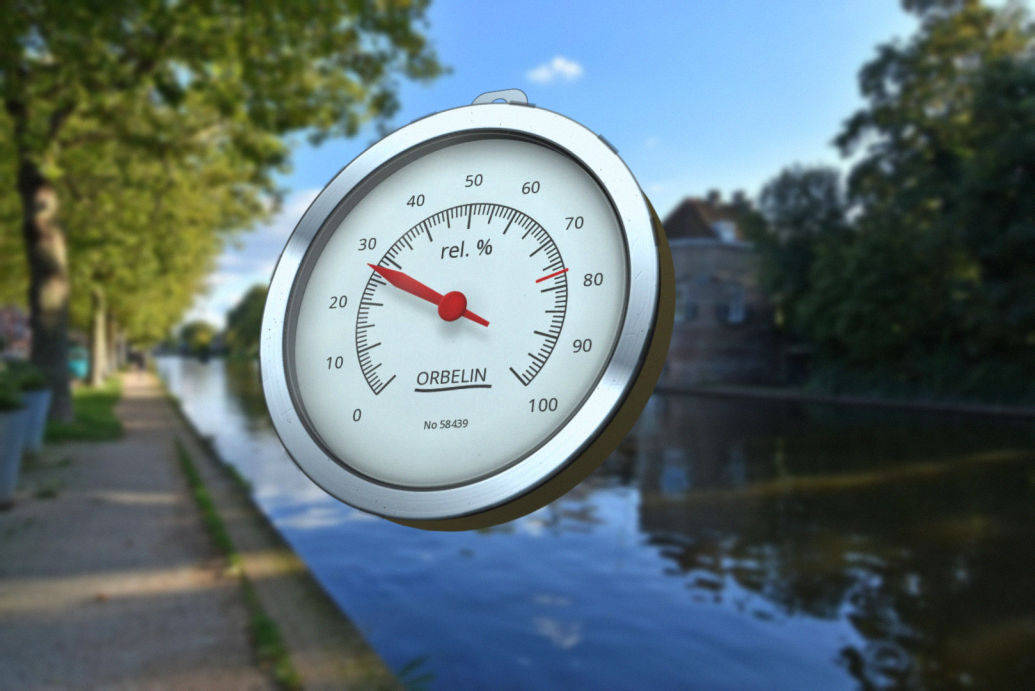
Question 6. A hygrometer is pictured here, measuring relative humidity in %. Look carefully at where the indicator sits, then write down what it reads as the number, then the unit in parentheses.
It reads 27 (%)
